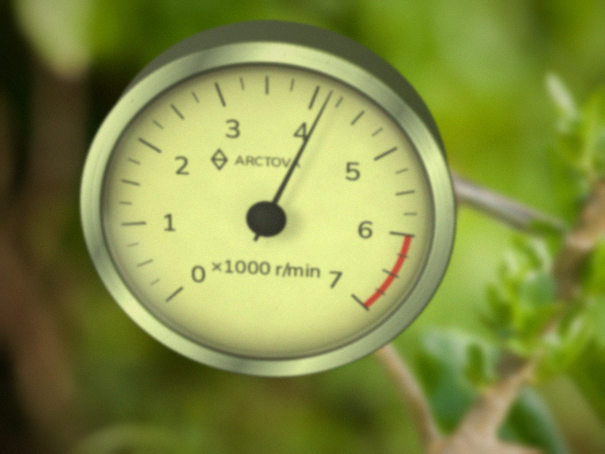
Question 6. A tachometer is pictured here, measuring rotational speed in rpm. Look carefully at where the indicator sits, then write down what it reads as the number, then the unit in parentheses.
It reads 4125 (rpm)
